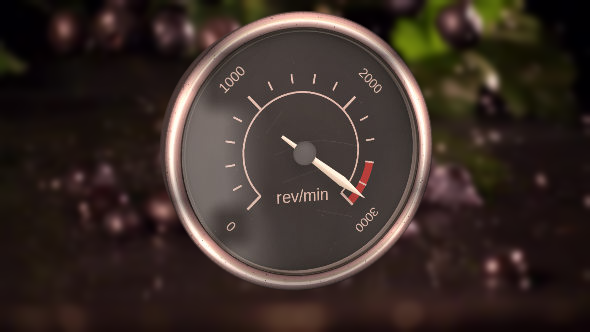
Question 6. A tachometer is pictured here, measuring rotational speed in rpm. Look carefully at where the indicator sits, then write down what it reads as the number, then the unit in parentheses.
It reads 2900 (rpm)
